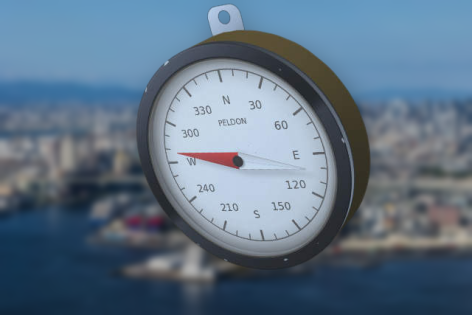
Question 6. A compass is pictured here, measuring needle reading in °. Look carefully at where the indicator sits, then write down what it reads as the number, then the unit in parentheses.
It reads 280 (°)
